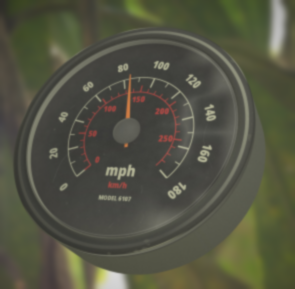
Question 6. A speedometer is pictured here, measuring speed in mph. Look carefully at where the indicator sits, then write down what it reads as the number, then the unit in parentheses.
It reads 85 (mph)
